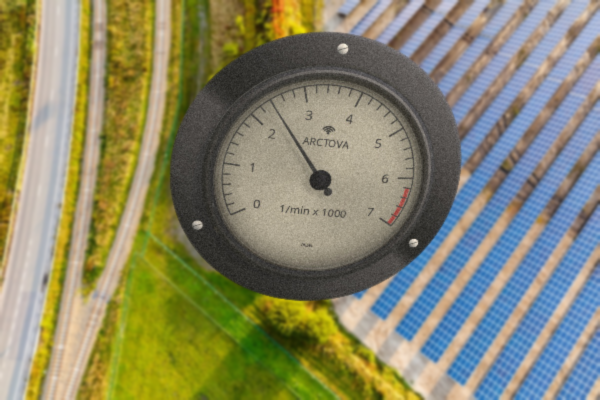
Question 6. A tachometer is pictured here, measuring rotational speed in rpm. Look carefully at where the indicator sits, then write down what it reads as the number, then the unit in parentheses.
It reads 2400 (rpm)
